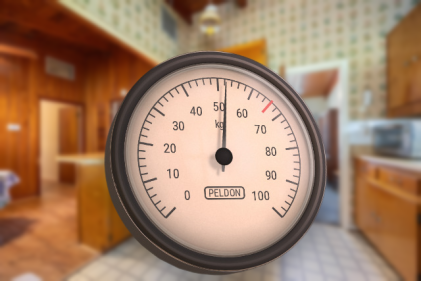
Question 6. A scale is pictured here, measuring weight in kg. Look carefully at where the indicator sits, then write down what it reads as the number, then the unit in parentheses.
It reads 52 (kg)
